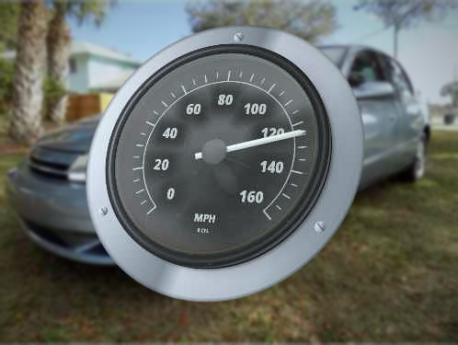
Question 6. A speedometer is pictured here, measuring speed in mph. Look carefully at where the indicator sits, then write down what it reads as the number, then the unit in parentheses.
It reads 125 (mph)
